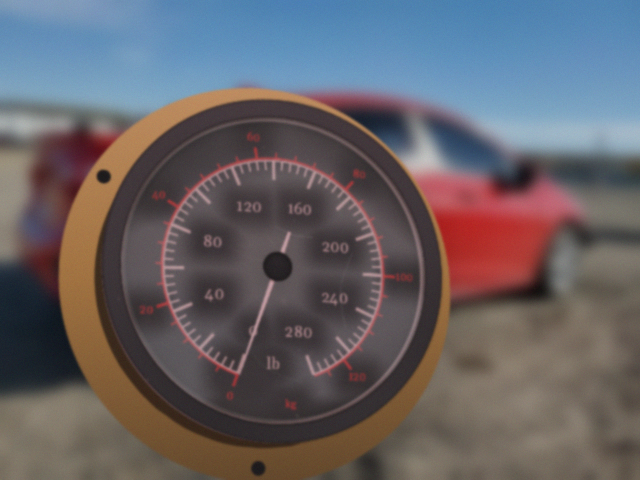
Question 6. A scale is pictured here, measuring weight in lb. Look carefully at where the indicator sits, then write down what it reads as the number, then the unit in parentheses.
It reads 0 (lb)
